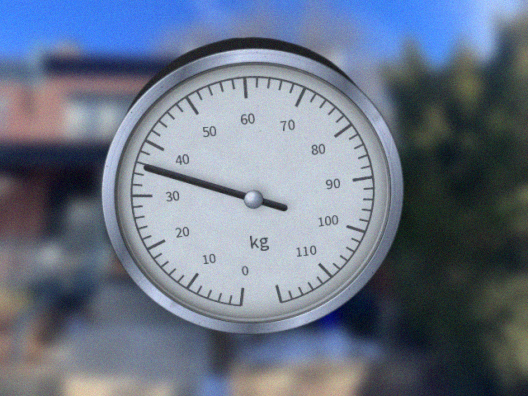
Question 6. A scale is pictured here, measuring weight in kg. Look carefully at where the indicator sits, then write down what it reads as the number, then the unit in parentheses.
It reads 36 (kg)
